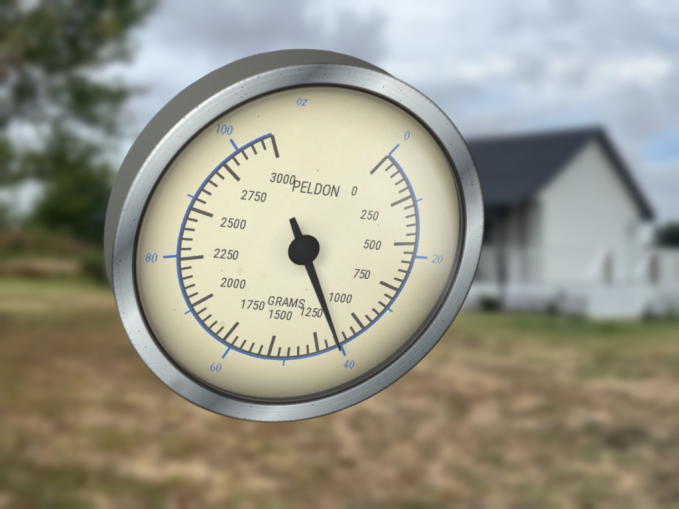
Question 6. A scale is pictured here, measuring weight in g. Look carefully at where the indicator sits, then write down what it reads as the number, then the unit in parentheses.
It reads 1150 (g)
